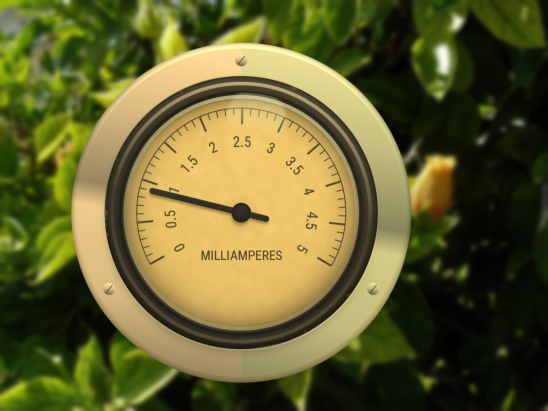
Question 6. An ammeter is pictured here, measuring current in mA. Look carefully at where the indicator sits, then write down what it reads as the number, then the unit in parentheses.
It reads 0.9 (mA)
